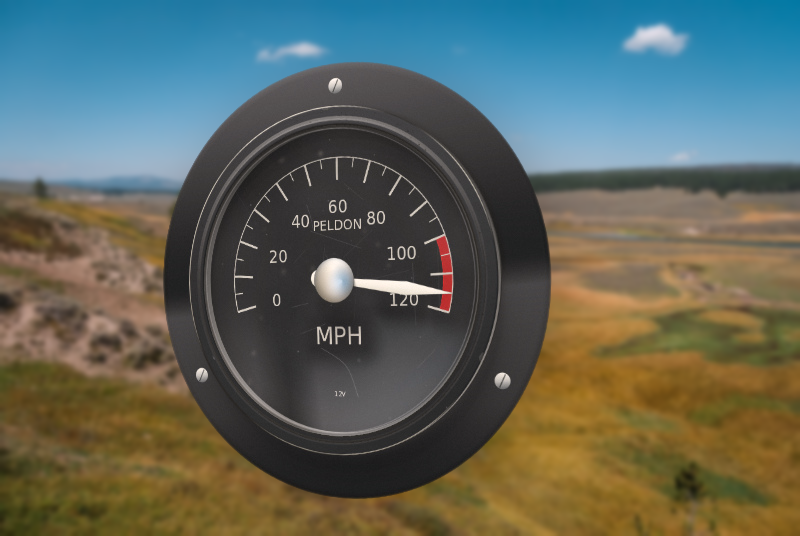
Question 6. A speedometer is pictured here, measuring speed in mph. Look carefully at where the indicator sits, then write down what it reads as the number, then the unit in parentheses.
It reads 115 (mph)
